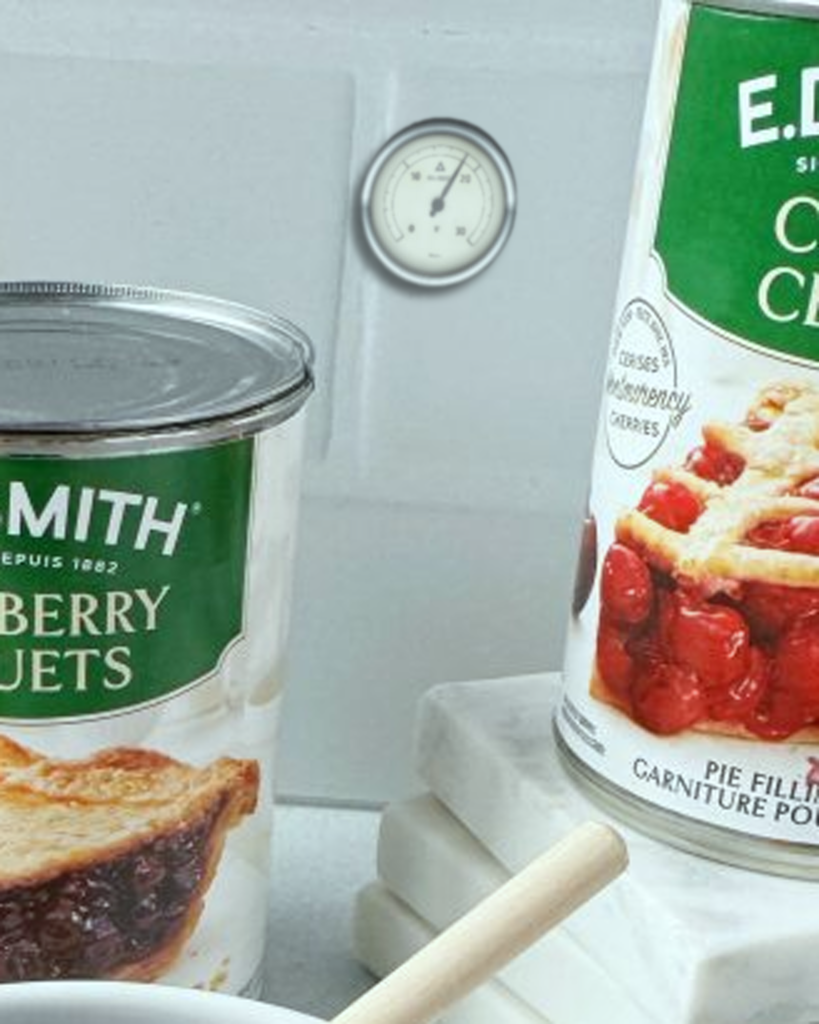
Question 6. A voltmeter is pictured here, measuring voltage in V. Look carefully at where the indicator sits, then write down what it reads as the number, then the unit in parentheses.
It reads 18 (V)
